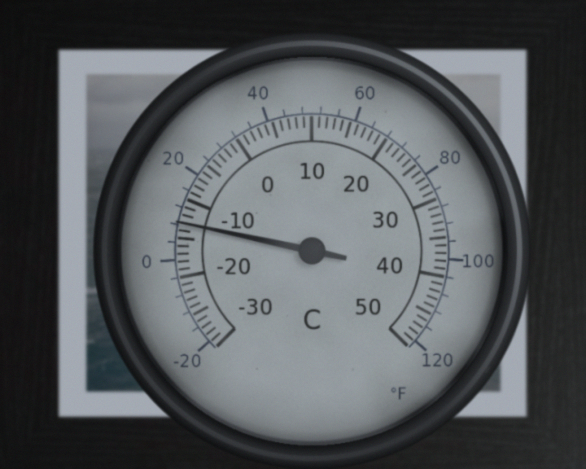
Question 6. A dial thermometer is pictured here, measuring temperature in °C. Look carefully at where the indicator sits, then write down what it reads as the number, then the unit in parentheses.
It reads -13 (°C)
